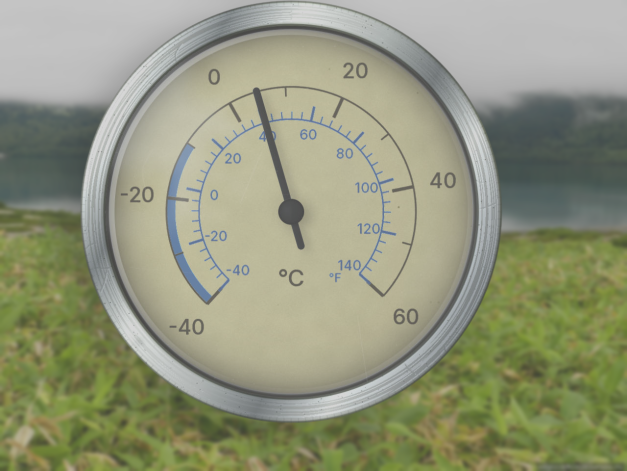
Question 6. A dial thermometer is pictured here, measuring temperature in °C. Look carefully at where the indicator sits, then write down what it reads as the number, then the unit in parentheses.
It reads 5 (°C)
